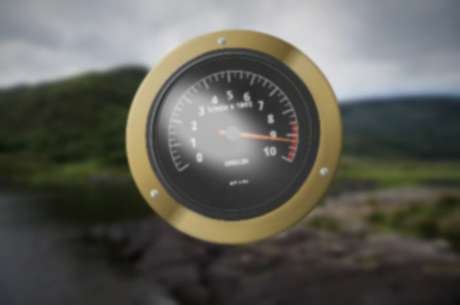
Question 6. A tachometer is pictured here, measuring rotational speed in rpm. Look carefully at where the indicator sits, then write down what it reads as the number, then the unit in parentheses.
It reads 9250 (rpm)
